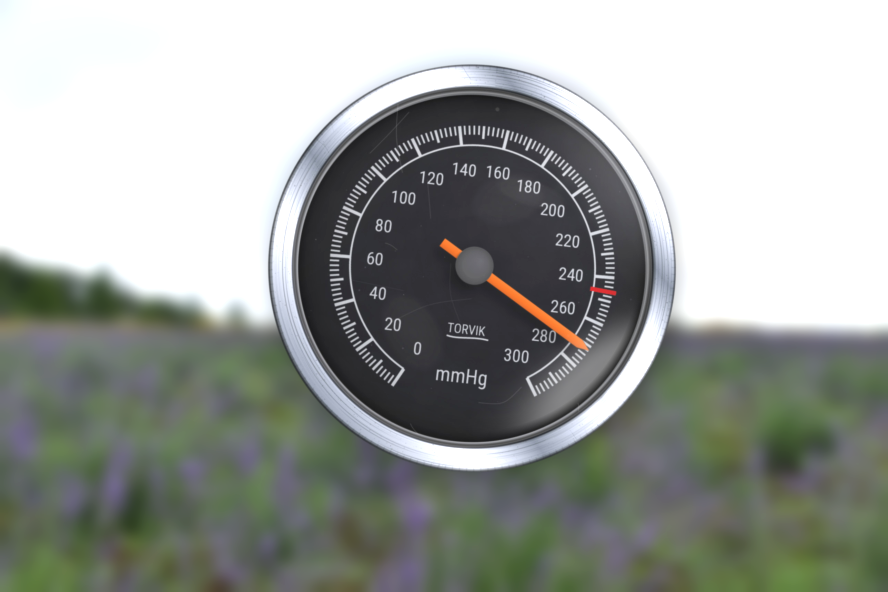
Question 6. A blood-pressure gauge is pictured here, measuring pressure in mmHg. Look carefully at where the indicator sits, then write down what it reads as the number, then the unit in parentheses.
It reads 272 (mmHg)
